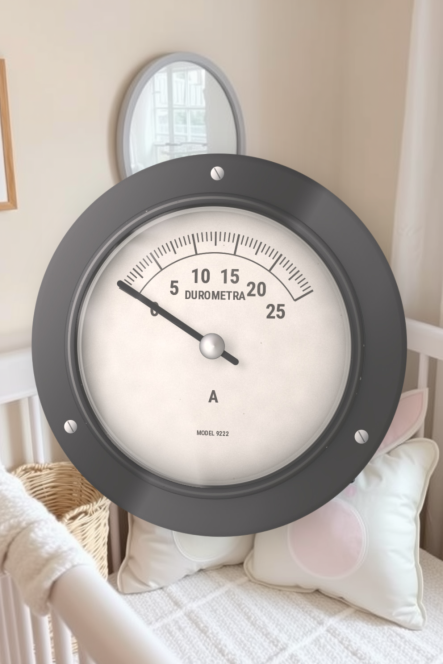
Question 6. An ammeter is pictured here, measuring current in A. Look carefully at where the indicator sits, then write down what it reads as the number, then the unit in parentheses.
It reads 0.5 (A)
